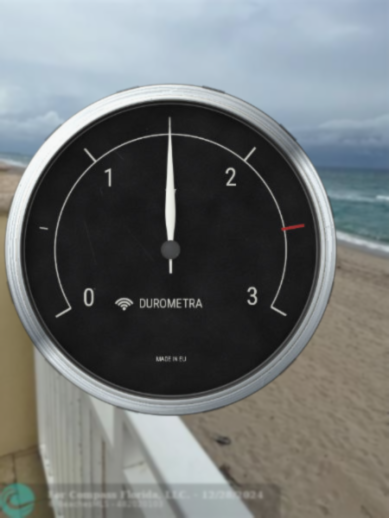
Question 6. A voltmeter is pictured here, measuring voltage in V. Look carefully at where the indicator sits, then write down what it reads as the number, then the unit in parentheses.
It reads 1.5 (V)
